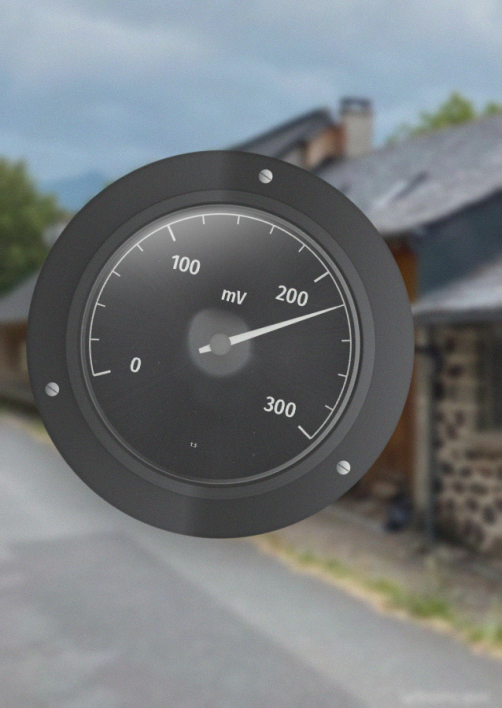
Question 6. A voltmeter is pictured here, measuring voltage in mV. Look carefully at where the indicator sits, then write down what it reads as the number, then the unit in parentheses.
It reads 220 (mV)
